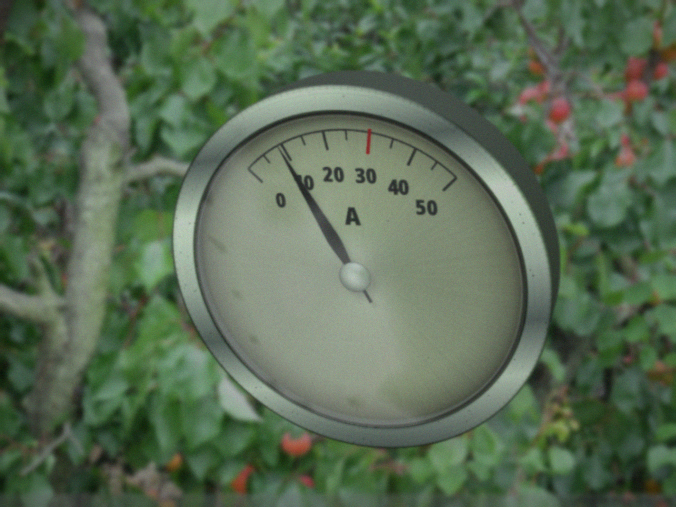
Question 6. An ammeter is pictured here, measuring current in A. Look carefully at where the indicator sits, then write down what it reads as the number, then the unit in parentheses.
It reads 10 (A)
